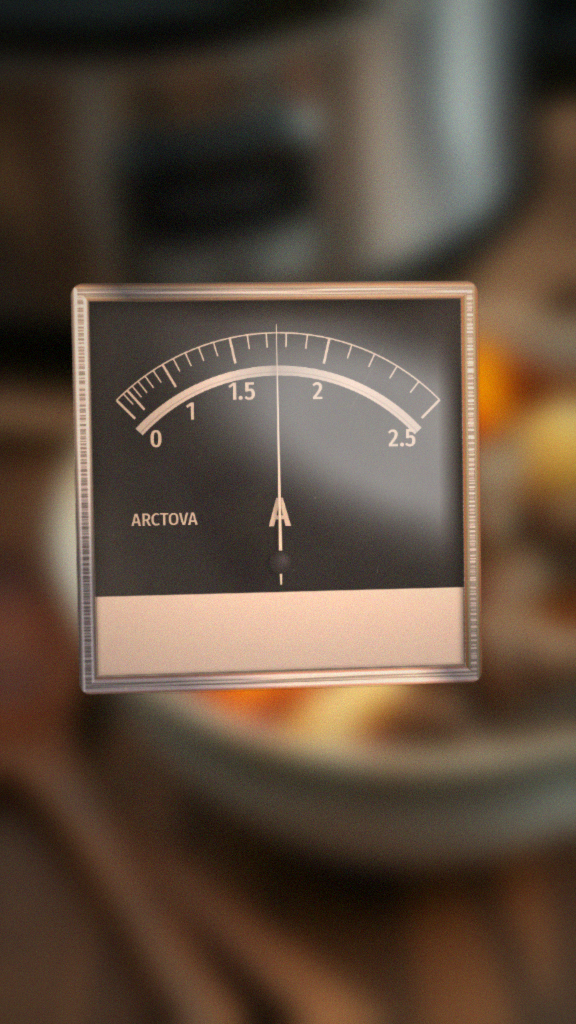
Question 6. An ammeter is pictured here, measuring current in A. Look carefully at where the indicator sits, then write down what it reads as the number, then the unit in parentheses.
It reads 1.75 (A)
